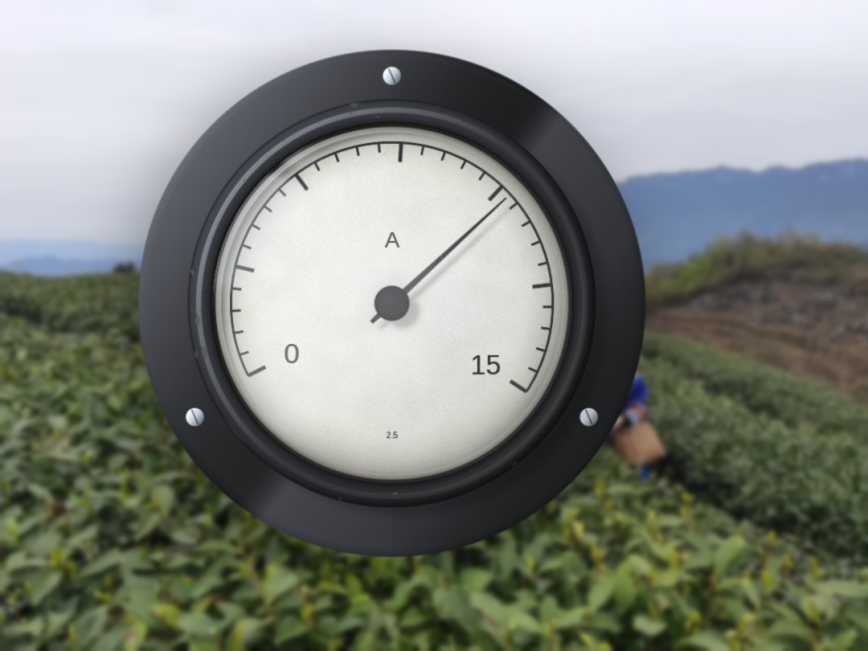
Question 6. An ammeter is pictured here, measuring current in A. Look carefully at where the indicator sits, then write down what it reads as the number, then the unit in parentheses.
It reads 10.25 (A)
